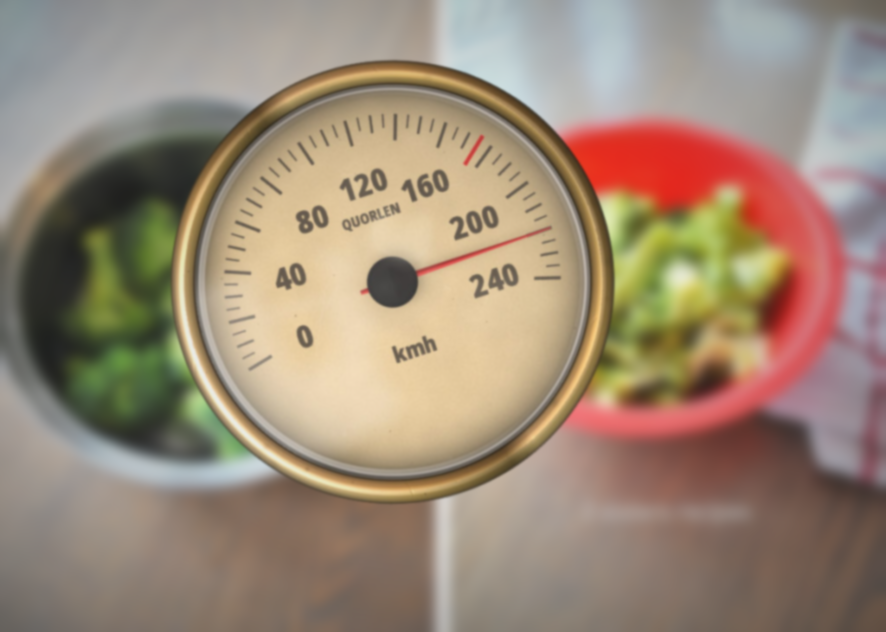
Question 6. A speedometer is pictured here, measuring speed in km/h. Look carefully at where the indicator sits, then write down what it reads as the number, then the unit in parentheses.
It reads 220 (km/h)
